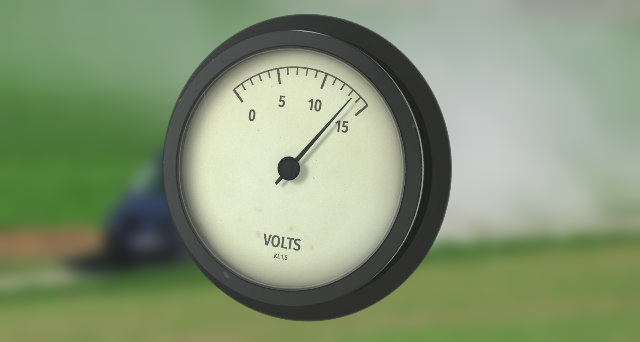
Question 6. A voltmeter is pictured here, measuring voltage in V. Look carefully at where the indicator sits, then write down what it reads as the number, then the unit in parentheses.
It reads 13.5 (V)
